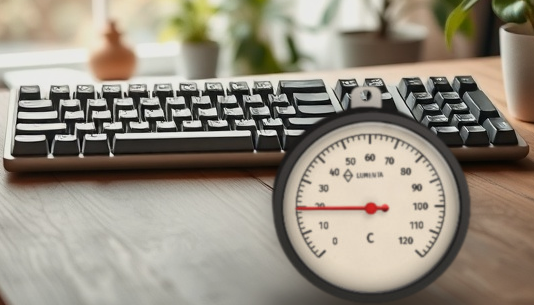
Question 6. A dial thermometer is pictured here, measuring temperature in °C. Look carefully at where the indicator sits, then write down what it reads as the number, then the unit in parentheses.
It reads 20 (°C)
